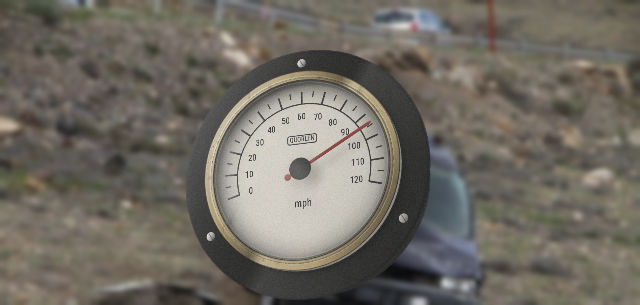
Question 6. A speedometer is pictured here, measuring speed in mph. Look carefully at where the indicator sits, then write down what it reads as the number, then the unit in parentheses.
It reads 95 (mph)
